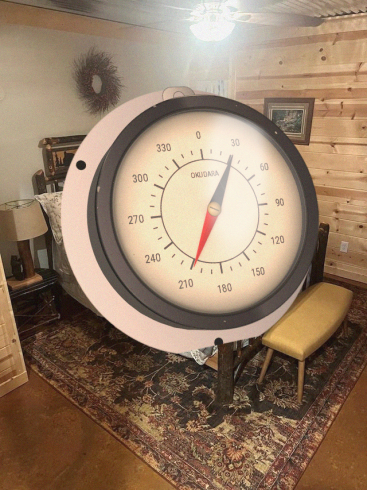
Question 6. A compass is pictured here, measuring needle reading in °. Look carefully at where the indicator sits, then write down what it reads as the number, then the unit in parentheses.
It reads 210 (°)
